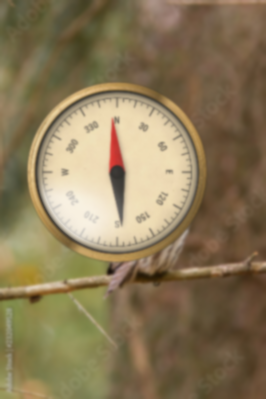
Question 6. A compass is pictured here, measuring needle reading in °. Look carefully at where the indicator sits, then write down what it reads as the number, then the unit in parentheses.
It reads 355 (°)
